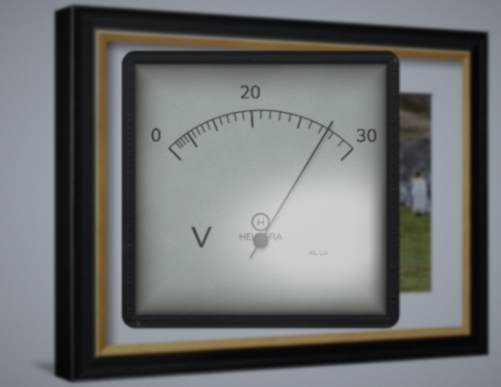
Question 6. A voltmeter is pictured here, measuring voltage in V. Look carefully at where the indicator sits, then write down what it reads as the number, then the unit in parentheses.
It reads 27.5 (V)
